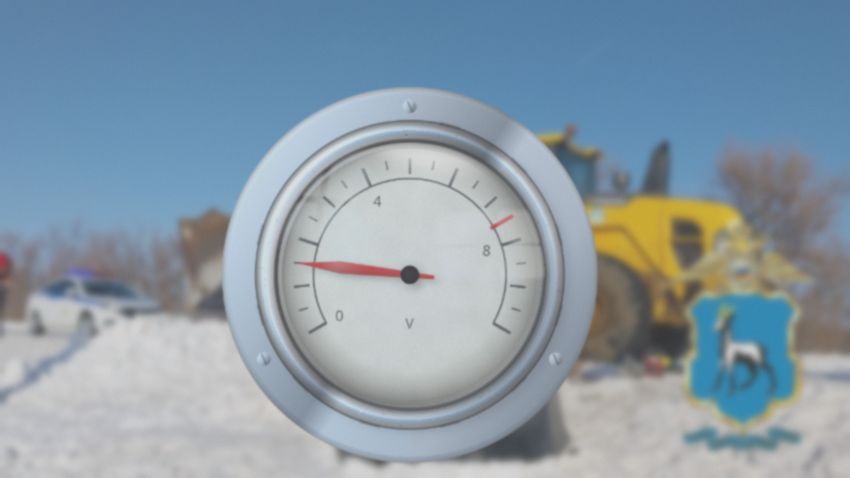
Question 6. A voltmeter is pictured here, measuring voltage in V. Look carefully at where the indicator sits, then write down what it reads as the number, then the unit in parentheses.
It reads 1.5 (V)
